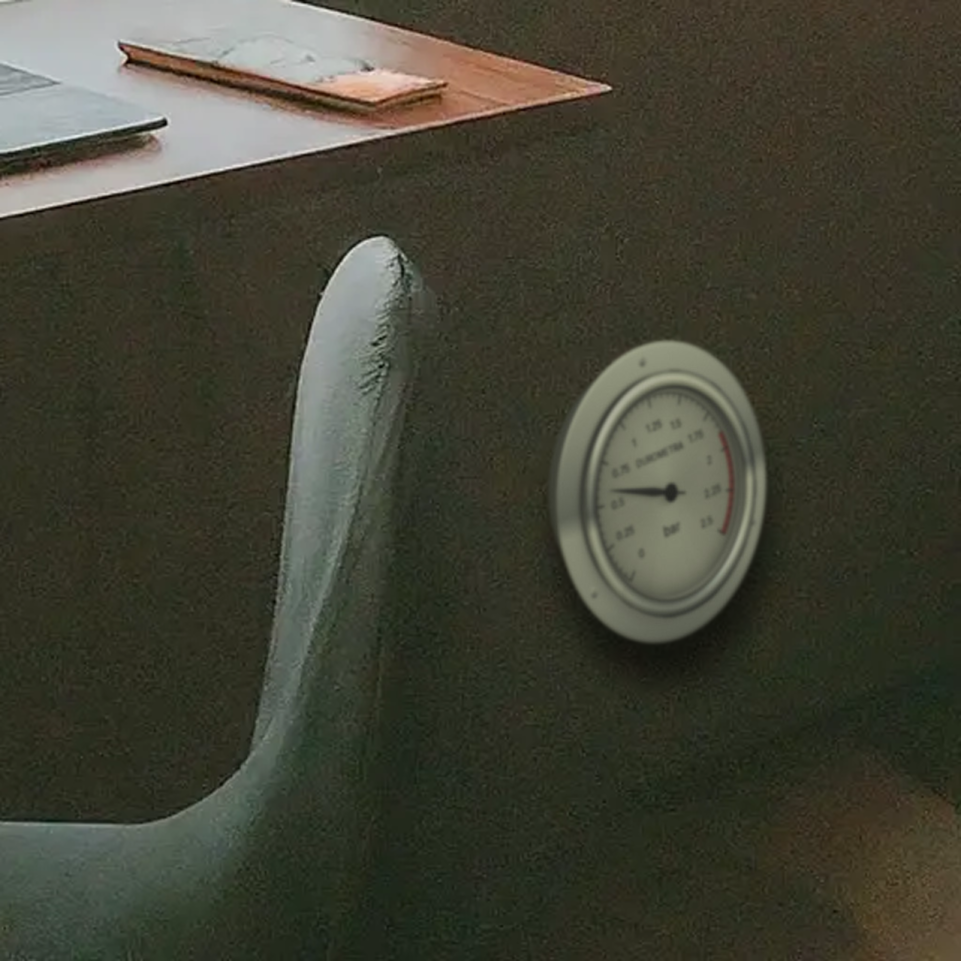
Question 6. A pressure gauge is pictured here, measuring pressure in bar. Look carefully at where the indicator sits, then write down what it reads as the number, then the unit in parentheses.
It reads 0.6 (bar)
